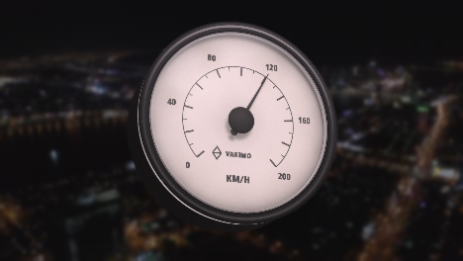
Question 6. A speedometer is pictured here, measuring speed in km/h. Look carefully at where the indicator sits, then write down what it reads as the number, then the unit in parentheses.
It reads 120 (km/h)
